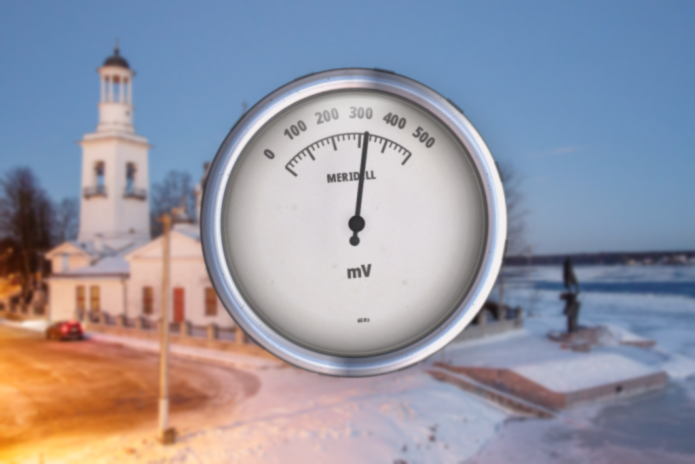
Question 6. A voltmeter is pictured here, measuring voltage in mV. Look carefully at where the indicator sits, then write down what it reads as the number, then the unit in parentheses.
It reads 320 (mV)
